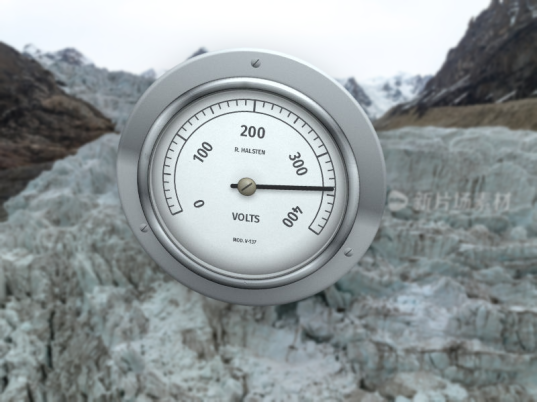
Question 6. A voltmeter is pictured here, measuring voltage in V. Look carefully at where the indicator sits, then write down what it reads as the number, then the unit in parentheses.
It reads 340 (V)
